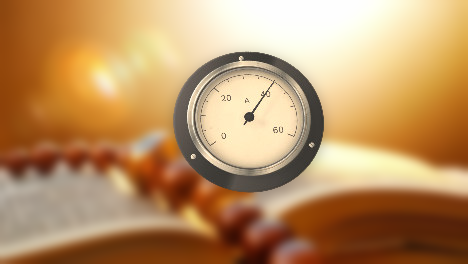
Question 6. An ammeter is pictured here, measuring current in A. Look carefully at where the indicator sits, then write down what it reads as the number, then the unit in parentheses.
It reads 40 (A)
